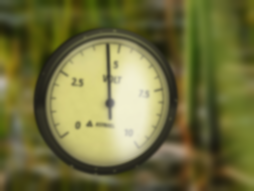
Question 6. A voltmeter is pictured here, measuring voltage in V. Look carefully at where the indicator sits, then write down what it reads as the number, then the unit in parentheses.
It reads 4.5 (V)
